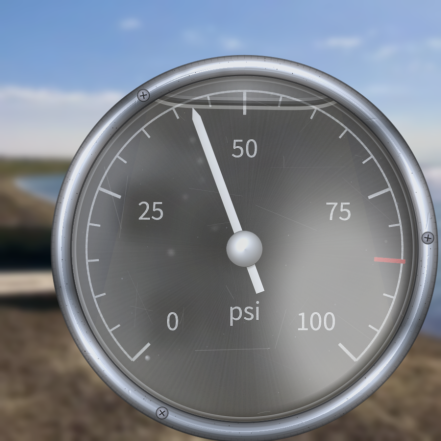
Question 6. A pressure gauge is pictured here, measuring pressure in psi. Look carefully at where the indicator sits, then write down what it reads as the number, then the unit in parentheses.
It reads 42.5 (psi)
